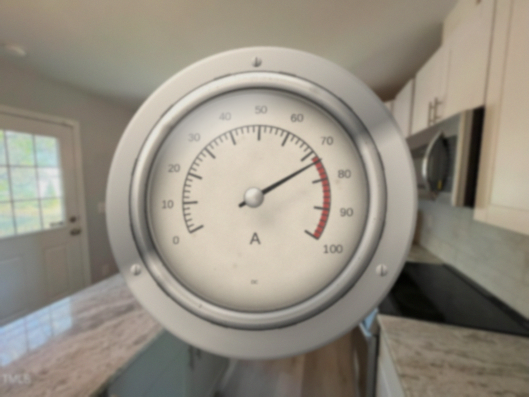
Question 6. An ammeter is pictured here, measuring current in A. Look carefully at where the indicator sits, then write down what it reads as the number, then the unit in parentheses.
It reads 74 (A)
